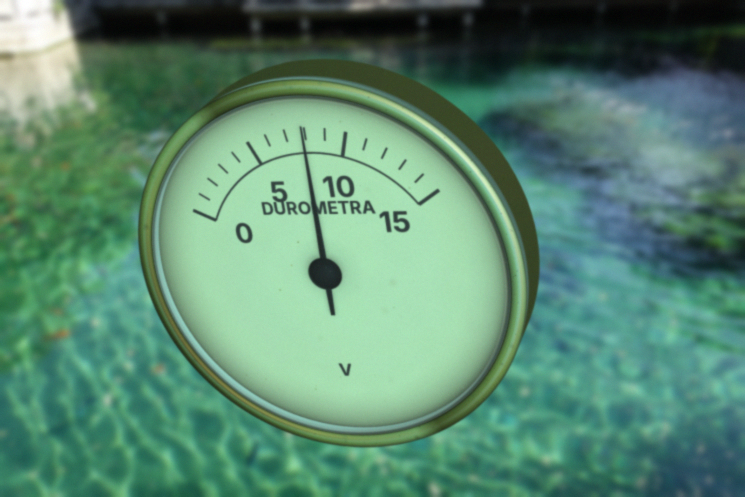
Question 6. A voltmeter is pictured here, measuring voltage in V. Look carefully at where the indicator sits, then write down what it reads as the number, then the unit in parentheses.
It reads 8 (V)
